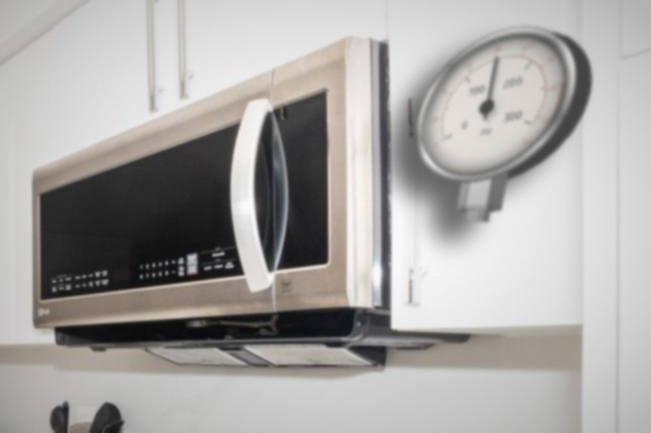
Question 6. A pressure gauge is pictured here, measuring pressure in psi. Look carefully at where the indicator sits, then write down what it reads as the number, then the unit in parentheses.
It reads 150 (psi)
